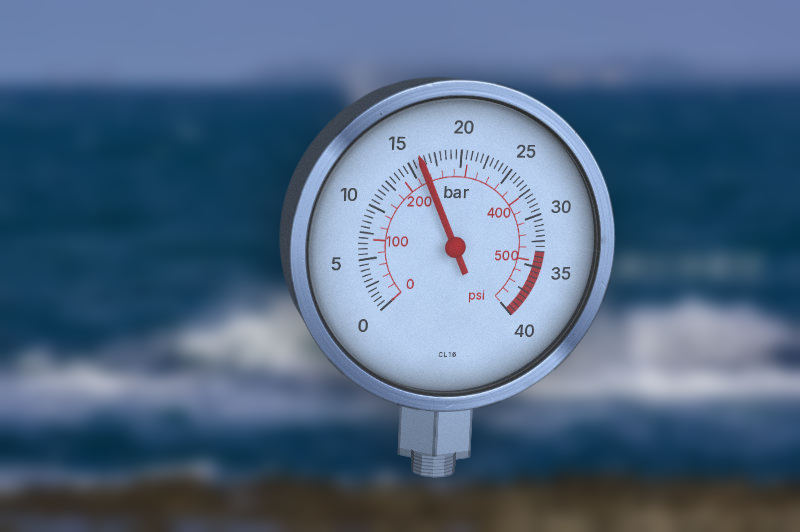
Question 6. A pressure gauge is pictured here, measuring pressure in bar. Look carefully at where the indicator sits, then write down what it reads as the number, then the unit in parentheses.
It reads 16 (bar)
